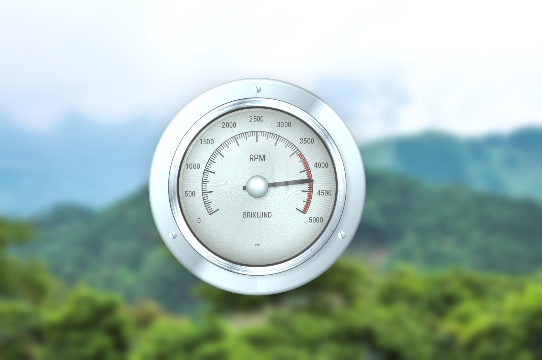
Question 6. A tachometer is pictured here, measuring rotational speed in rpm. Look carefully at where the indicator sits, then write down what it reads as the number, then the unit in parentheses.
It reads 4250 (rpm)
